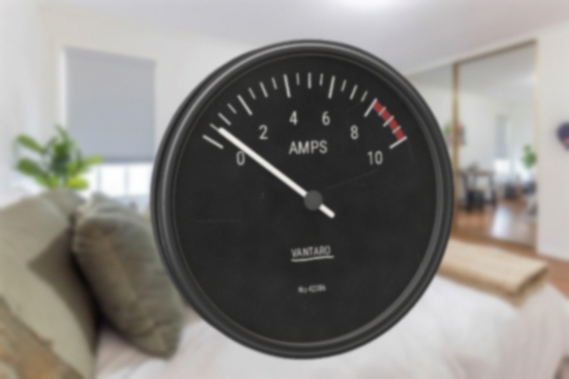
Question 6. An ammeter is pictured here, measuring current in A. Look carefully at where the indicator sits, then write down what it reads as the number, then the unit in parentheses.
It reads 0.5 (A)
